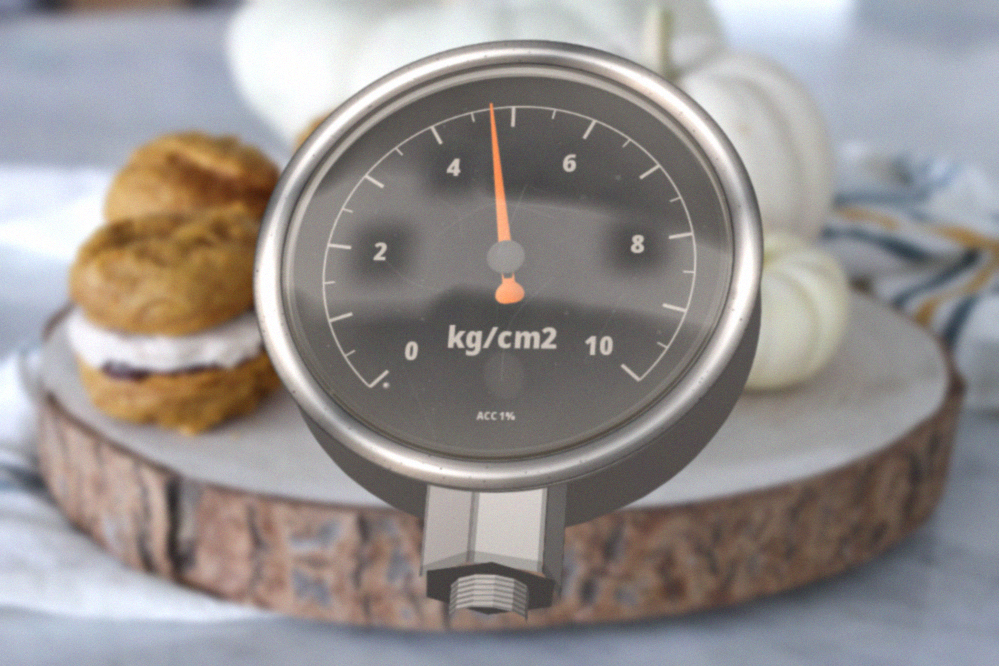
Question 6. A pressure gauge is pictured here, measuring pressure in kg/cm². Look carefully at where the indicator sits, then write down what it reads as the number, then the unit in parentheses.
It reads 4.75 (kg/cm²)
